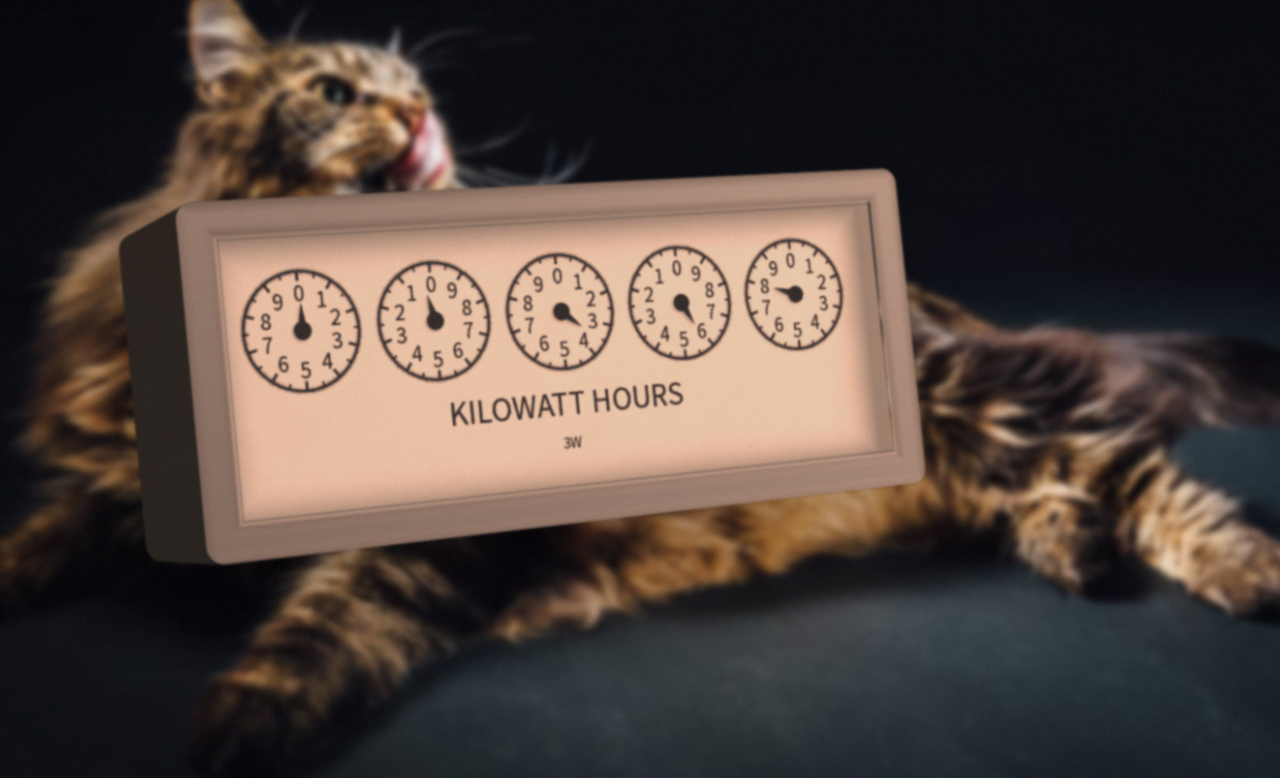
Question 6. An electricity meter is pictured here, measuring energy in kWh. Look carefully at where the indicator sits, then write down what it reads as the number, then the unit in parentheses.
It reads 358 (kWh)
